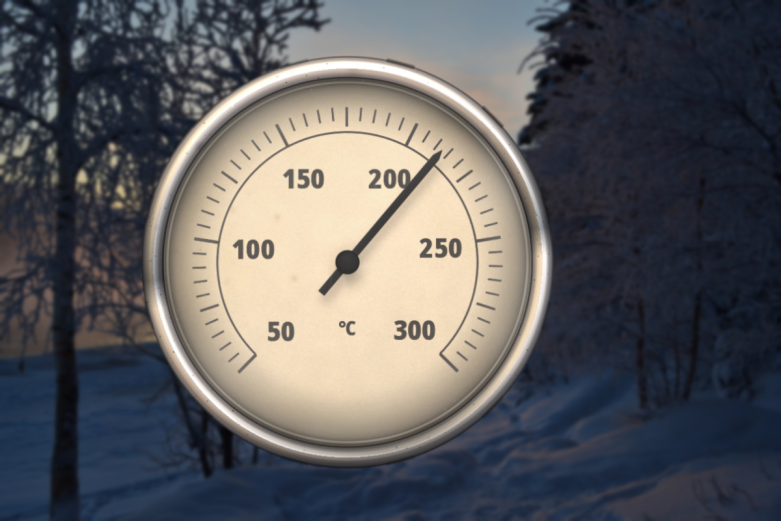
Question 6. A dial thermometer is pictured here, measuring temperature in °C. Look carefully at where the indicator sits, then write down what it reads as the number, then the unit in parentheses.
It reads 212.5 (°C)
